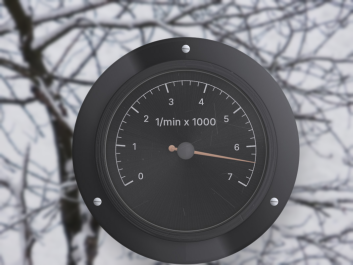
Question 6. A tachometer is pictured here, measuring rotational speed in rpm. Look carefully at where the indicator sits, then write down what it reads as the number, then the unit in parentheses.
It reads 6400 (rpm)
